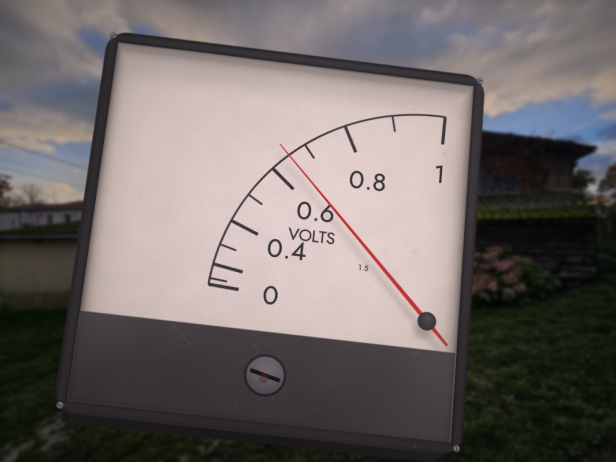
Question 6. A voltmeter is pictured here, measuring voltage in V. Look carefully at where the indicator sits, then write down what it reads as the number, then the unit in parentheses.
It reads 0.65 (V)
